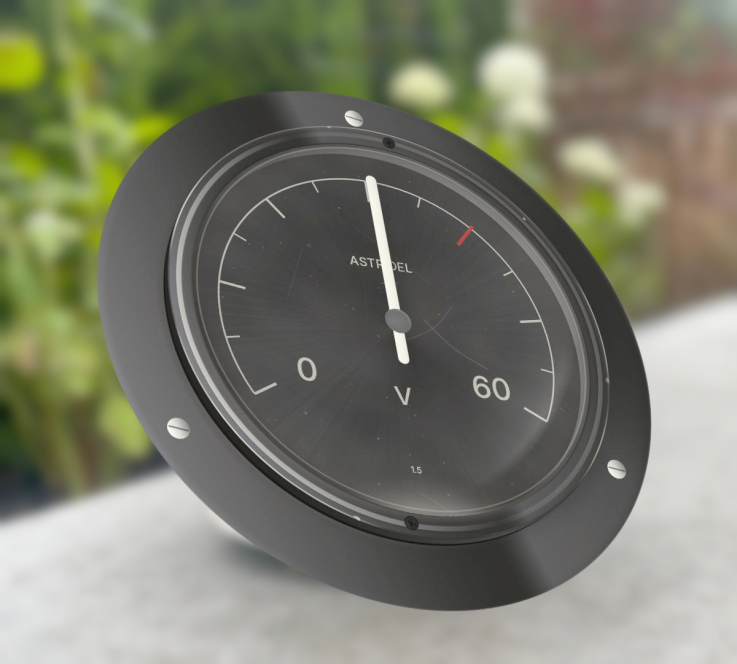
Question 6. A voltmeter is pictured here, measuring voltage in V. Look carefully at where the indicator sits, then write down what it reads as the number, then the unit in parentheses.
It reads 30 (V)
